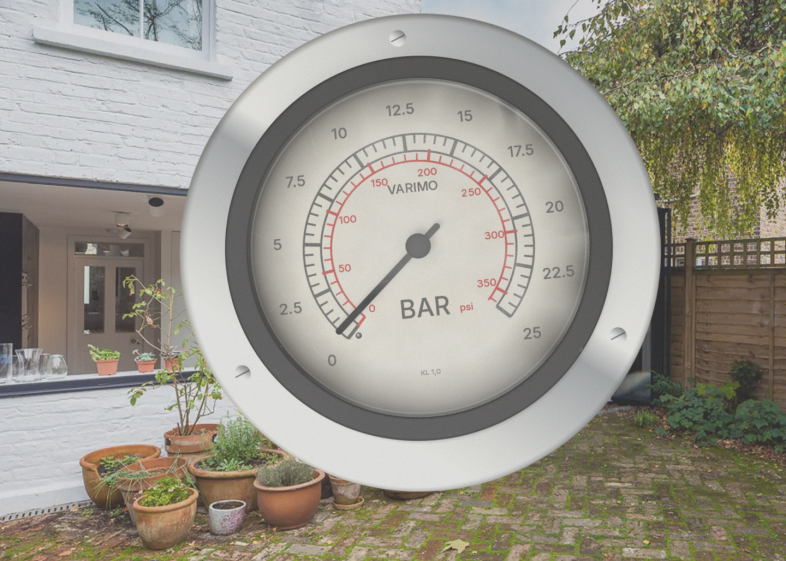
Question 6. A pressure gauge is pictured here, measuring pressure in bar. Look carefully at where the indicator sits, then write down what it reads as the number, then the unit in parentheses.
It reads 0.5 (bar)
